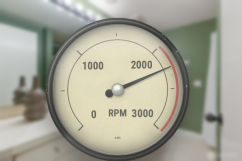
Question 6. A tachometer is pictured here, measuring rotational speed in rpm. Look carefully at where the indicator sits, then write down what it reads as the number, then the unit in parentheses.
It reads 2250 (rpm)
